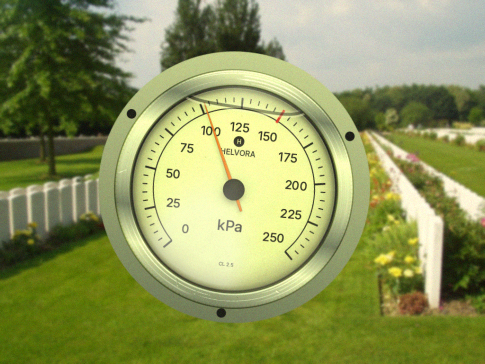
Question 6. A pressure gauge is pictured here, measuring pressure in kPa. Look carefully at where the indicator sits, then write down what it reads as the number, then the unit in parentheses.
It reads 102.5 (kPa)
